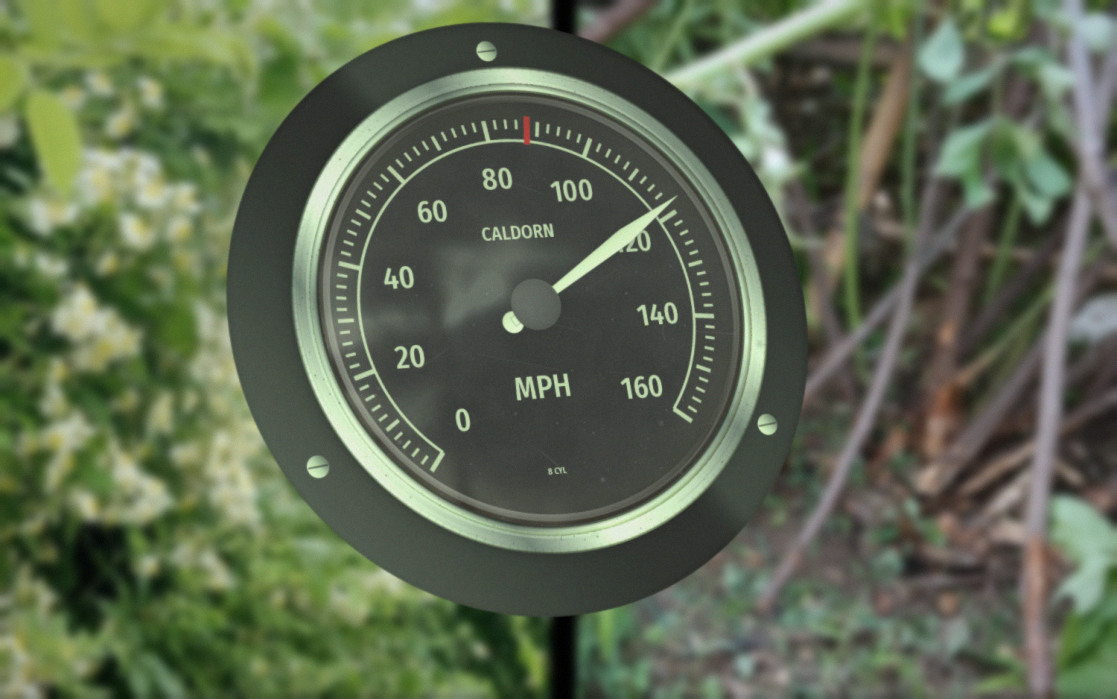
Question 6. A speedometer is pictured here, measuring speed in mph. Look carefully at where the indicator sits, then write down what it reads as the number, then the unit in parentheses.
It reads 118 (mph)
